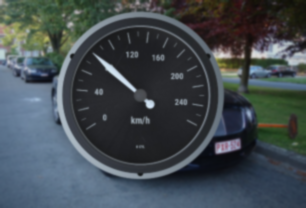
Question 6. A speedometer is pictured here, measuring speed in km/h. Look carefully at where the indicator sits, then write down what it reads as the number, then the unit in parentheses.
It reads 80 (km/h)
